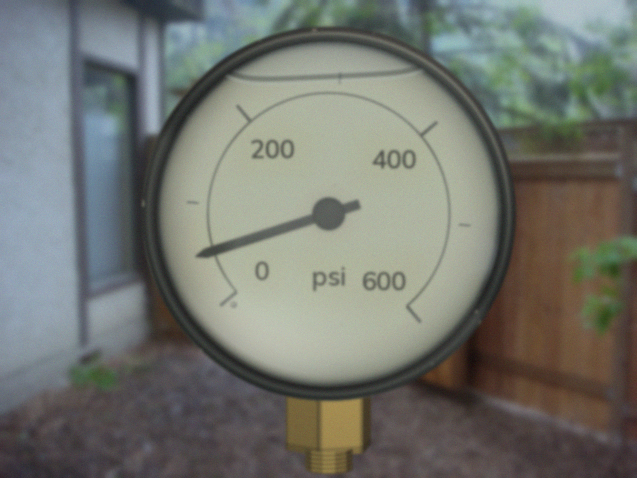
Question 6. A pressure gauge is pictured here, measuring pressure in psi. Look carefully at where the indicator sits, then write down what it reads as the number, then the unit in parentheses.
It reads 50 (psi)
